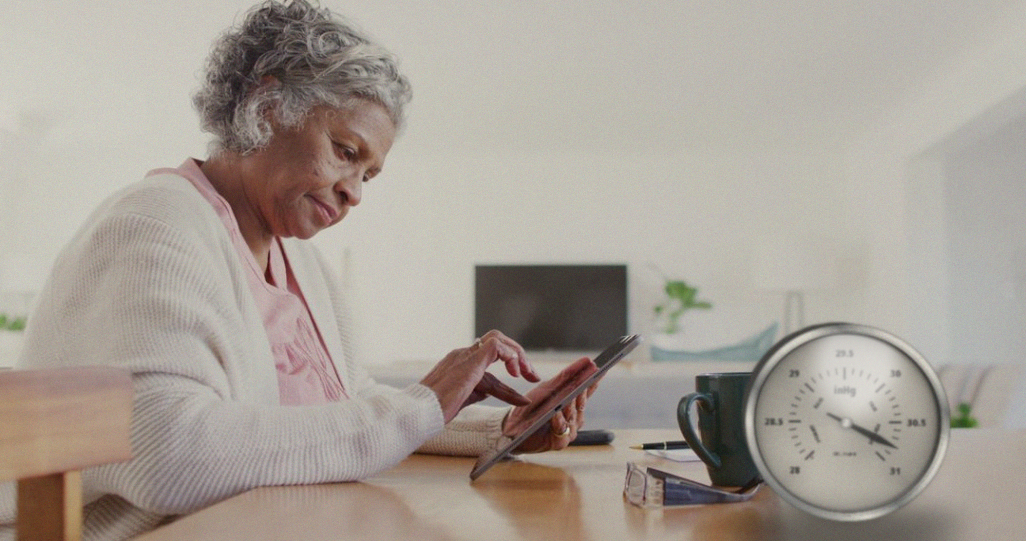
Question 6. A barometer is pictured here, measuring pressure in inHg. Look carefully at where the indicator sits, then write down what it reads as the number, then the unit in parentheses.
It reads 30.8 (inHg)
